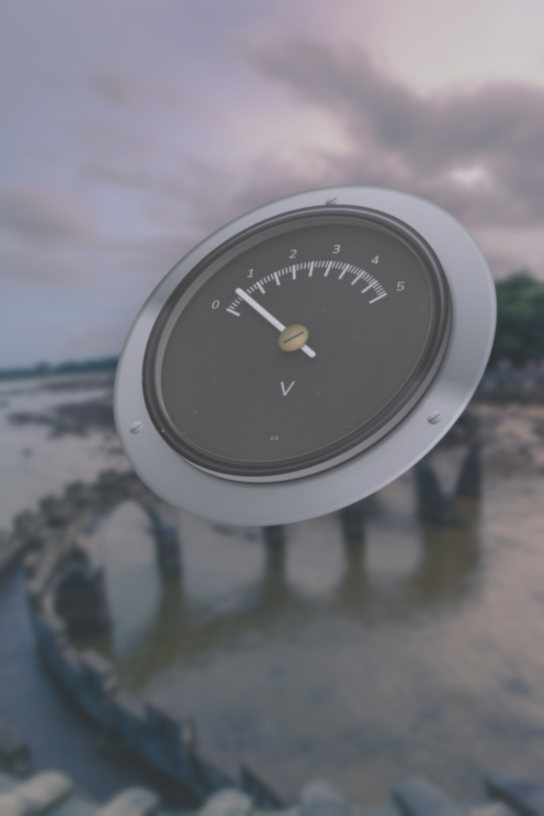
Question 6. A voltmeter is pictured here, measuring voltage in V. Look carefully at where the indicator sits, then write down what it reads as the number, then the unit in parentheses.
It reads 0.5 (V)
